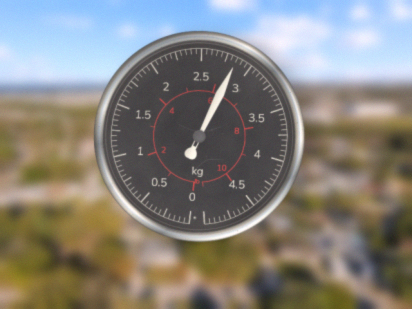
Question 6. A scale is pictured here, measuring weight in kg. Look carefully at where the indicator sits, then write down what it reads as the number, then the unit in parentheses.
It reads 2.85 (kg)
